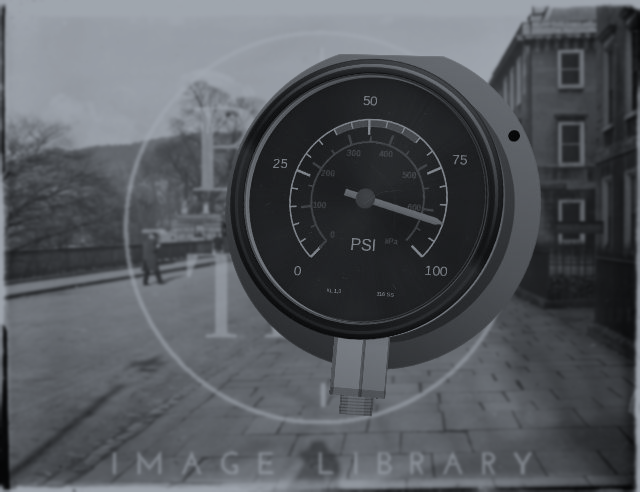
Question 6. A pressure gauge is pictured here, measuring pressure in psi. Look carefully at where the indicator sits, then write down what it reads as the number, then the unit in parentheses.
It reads 90 (psi)
